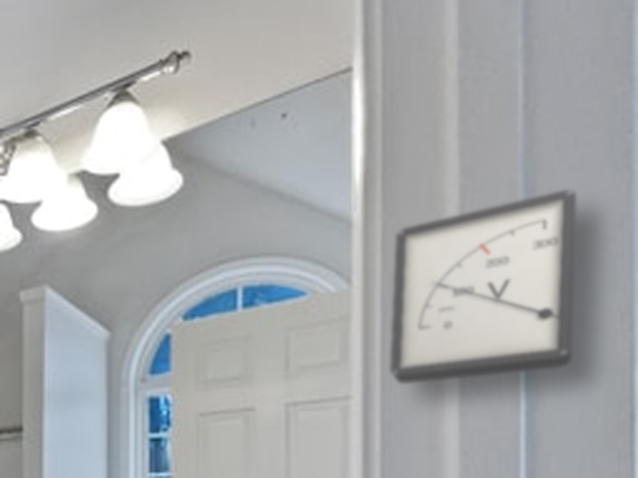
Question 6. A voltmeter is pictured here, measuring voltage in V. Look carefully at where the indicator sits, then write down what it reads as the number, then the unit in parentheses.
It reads 100 (V)
